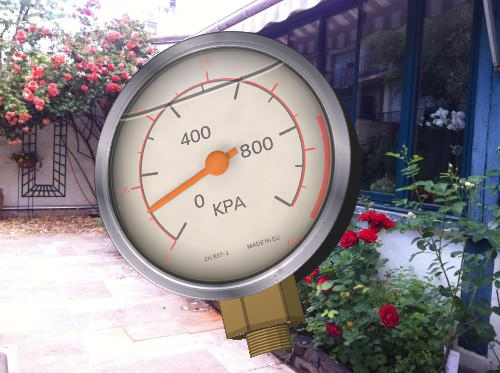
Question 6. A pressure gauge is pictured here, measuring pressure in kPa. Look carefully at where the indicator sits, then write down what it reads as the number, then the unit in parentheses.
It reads 100 (kPa)
